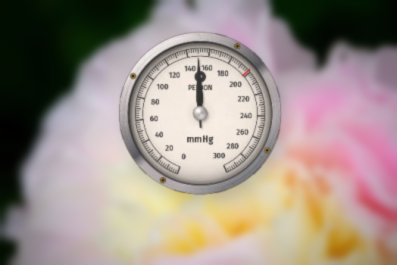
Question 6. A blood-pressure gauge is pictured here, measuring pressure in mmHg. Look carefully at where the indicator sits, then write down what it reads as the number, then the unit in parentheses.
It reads 150 (mmHg)
